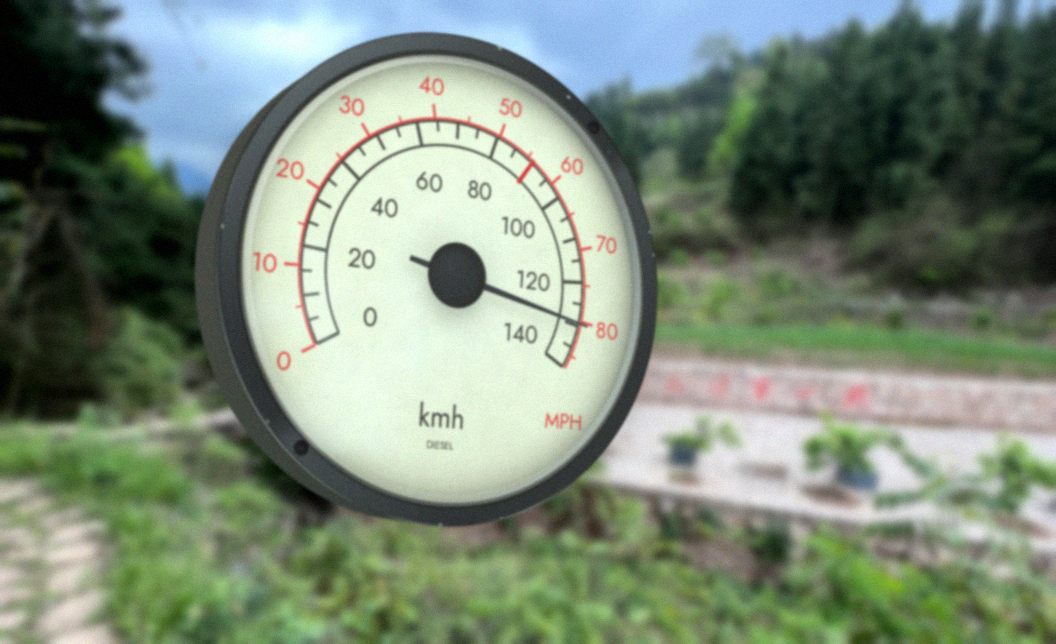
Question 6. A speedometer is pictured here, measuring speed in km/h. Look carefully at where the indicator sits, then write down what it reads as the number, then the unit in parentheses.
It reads 130 (km/h)
